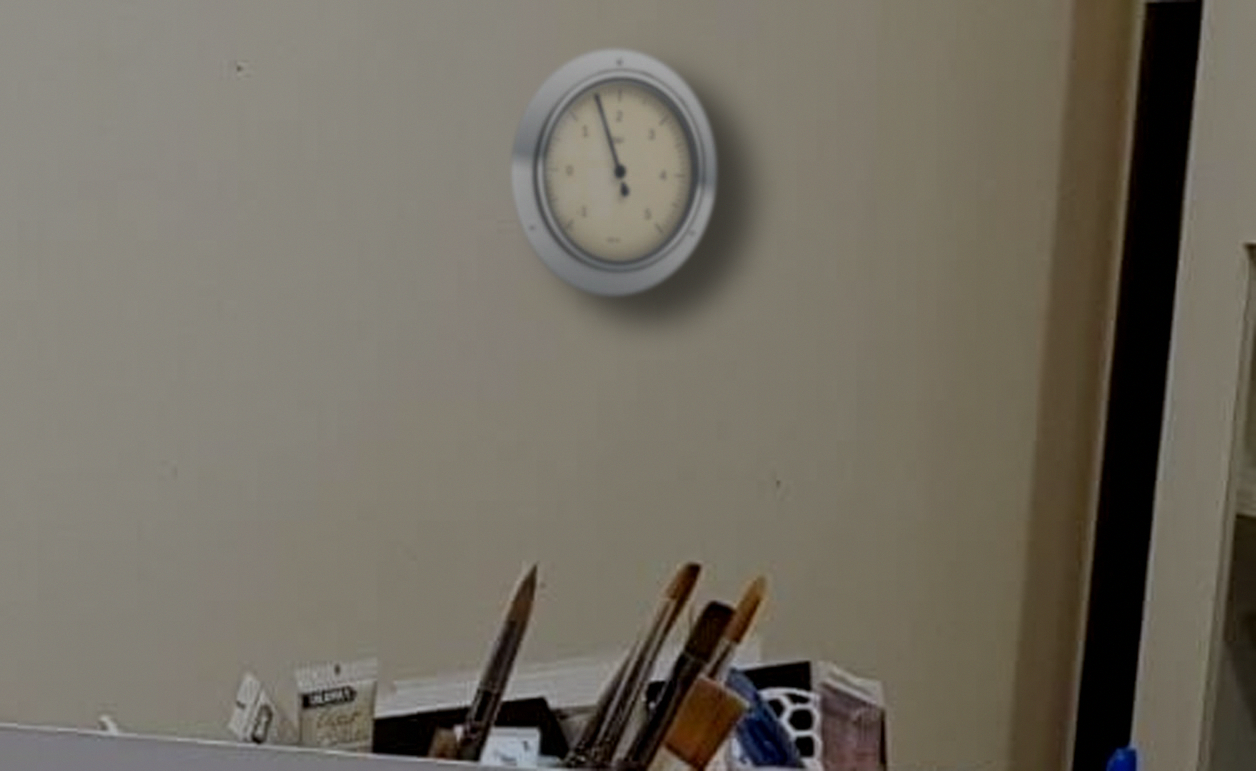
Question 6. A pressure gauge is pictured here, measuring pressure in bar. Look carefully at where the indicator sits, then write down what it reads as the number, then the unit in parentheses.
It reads 1.5 (bar)
